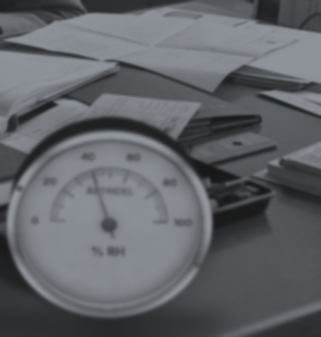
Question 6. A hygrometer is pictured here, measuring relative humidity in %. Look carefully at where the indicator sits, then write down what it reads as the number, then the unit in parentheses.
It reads 40 (%)
